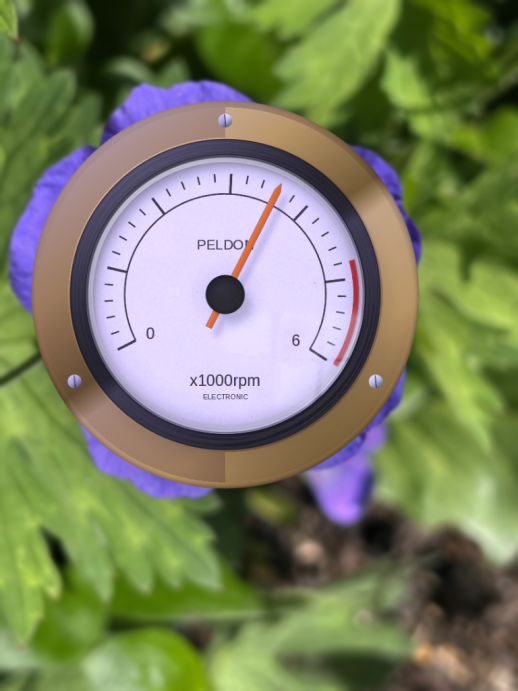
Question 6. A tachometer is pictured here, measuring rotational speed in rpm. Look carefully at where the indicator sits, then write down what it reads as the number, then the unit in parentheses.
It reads 3600 (rpm)
